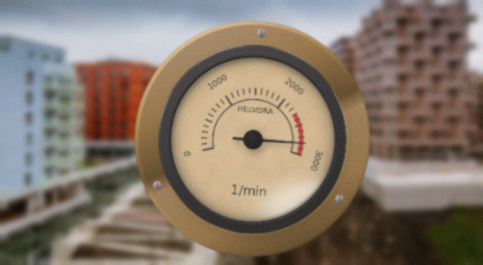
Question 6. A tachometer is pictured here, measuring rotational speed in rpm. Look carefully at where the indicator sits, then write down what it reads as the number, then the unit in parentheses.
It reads 2800 (rpm)
